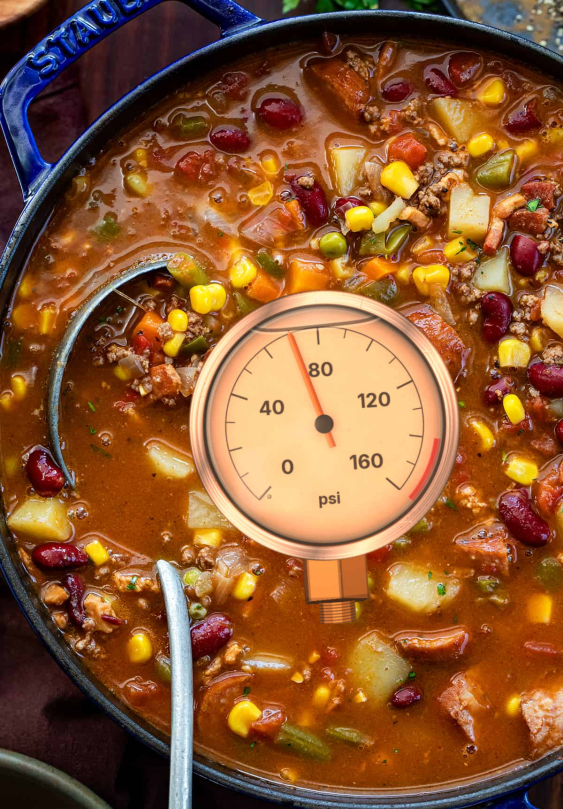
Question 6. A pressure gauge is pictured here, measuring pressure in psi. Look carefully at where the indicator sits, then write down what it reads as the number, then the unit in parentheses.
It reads 70 (psi)
